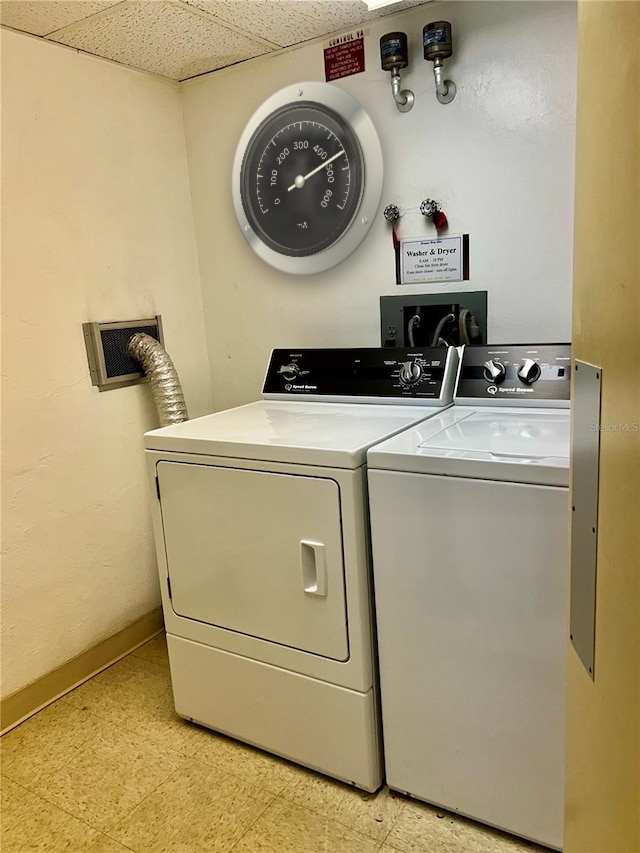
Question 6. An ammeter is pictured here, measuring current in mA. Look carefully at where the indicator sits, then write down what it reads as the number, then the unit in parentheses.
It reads 460 (mA)
